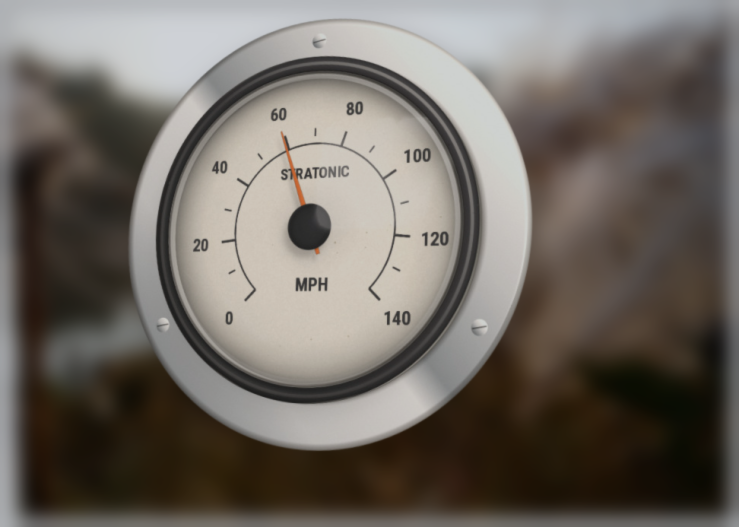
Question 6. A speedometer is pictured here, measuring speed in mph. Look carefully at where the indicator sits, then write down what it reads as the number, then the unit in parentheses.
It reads 60 (mph)
